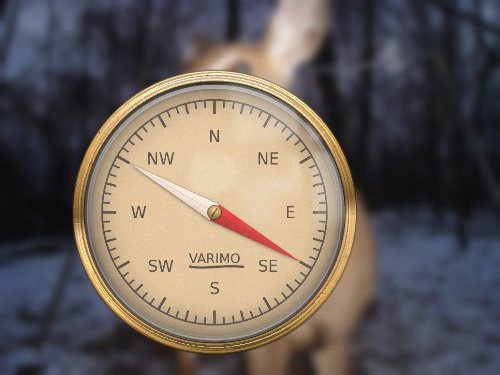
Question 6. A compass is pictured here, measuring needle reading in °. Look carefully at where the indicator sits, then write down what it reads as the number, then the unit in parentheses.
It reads 120 (°)
